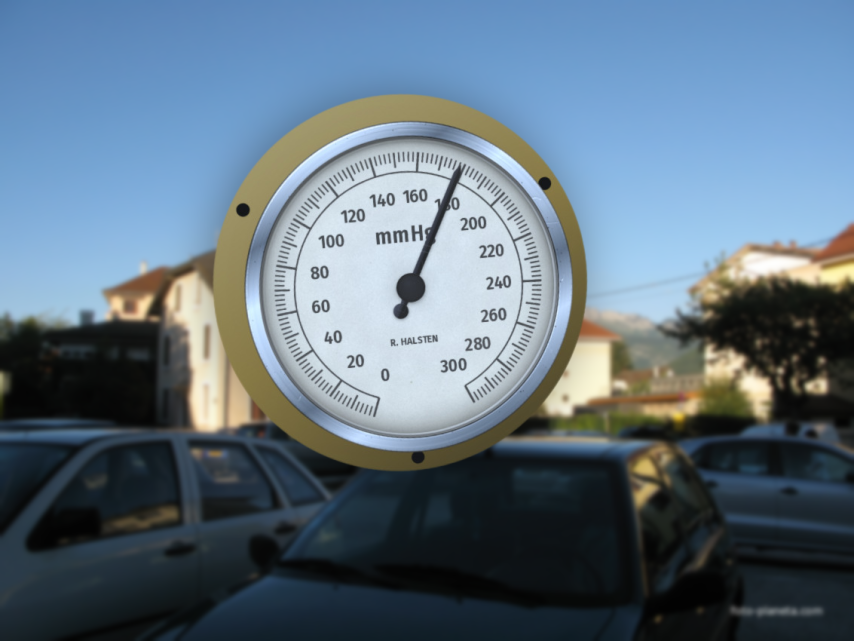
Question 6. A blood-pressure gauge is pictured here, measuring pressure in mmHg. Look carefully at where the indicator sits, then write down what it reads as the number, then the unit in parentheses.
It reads 178 (mmHg)
